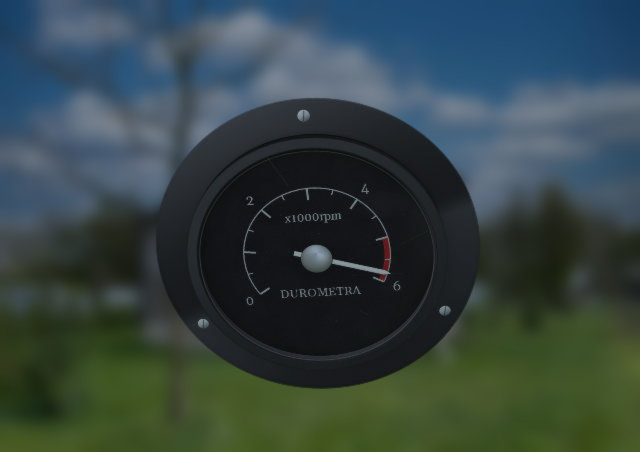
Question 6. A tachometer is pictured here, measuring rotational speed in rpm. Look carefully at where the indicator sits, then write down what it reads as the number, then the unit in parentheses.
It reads 5750 (rpm)
